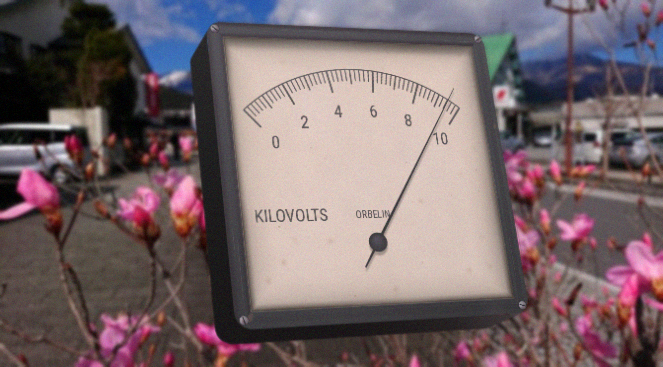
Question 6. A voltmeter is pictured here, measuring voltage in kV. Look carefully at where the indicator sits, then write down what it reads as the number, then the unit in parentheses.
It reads 9.4 (kV)
